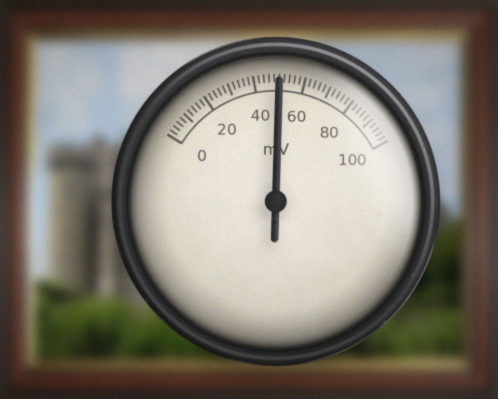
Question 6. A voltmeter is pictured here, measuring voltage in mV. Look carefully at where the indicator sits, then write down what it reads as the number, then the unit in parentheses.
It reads 50 (mV)
